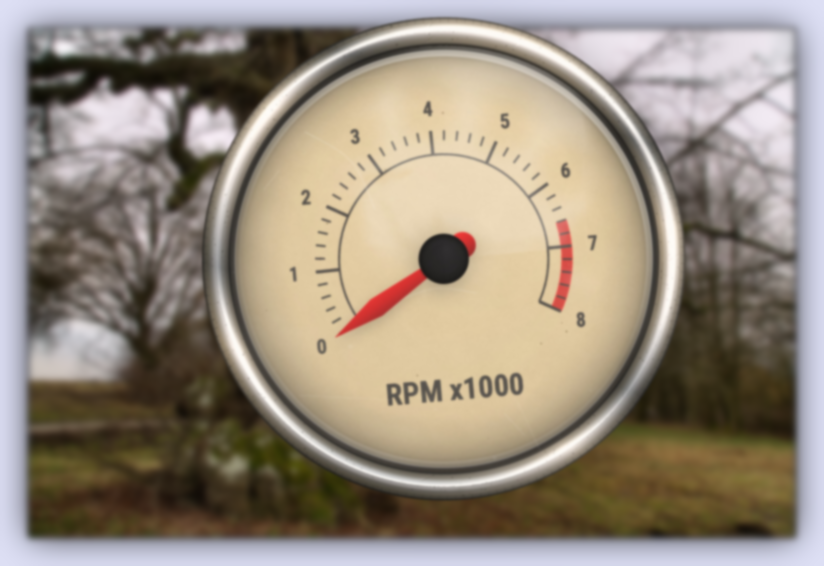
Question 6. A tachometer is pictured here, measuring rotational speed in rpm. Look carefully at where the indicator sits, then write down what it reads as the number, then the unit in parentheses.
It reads 0 (rpm)
